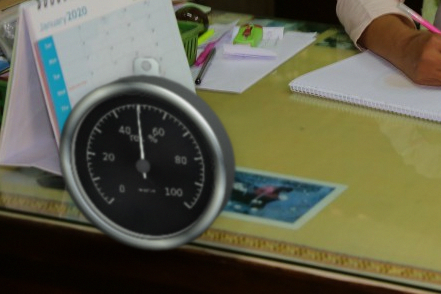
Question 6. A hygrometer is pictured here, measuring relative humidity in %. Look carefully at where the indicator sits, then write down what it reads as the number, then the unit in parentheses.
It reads 50 (%)
